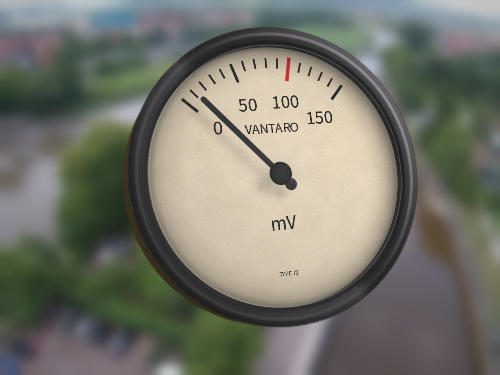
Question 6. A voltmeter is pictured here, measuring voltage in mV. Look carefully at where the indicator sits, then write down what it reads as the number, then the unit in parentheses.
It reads 10 (mV)
